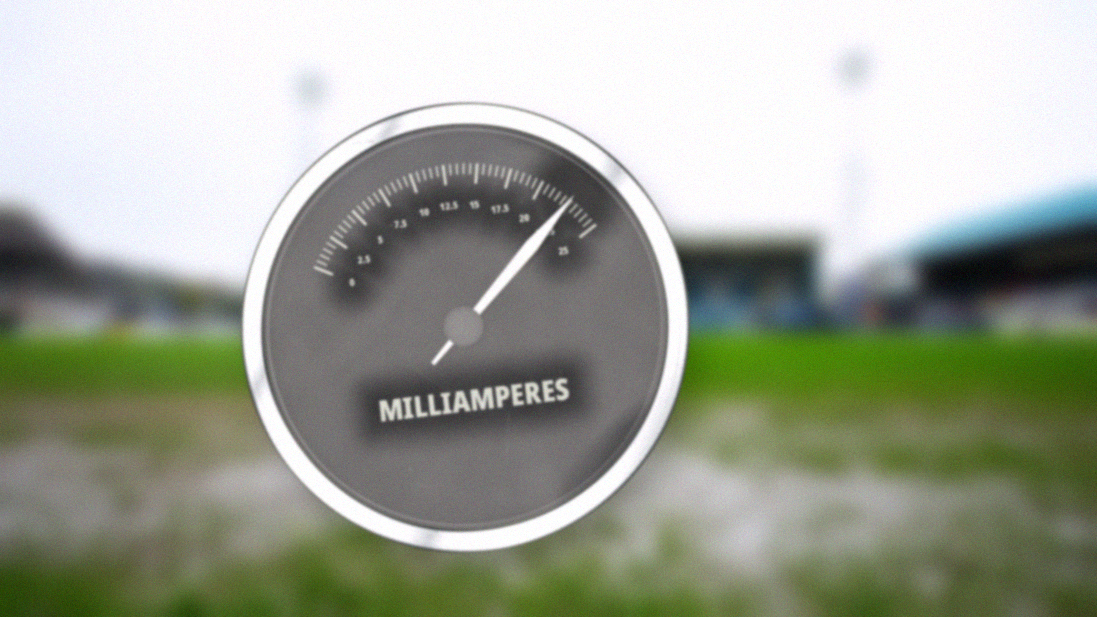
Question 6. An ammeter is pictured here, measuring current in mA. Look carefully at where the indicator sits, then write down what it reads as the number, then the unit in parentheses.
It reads 22.5 (mA)
